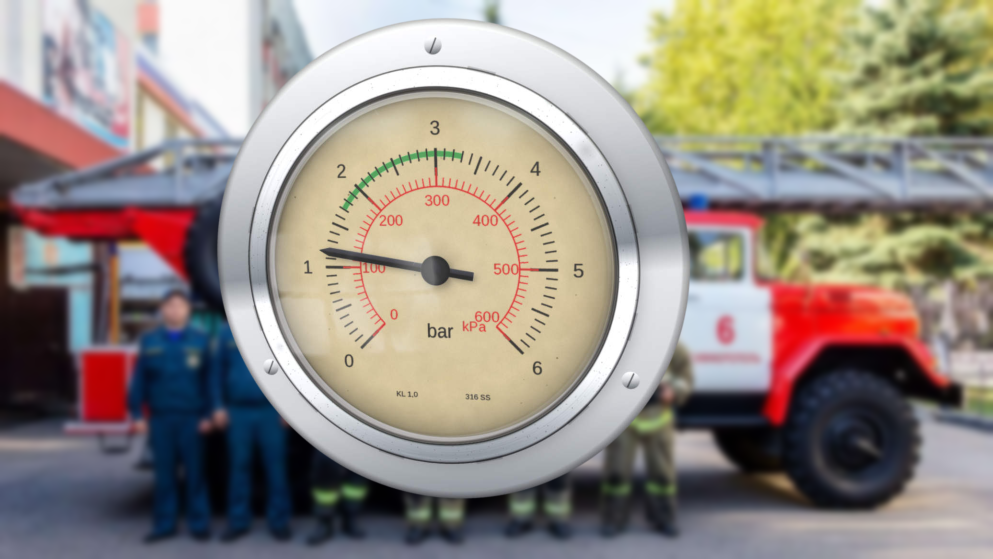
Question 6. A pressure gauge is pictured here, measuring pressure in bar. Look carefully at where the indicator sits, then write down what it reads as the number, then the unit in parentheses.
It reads 1.2 (bar)
